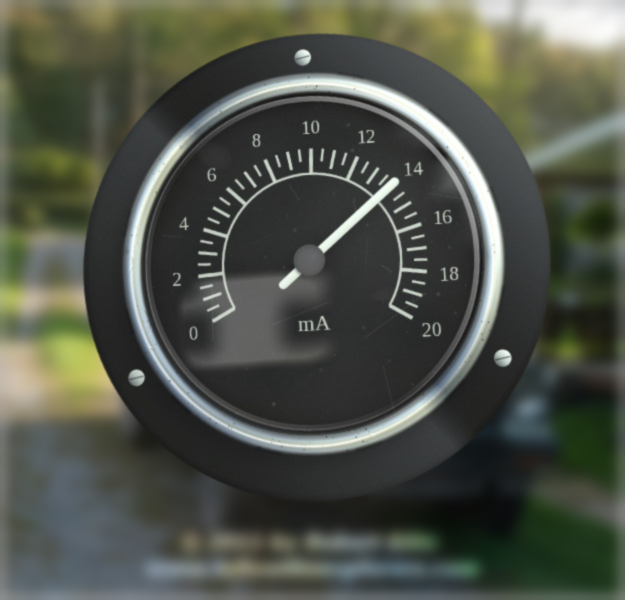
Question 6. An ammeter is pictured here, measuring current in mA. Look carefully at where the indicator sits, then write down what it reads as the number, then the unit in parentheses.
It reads 14 (mA)
